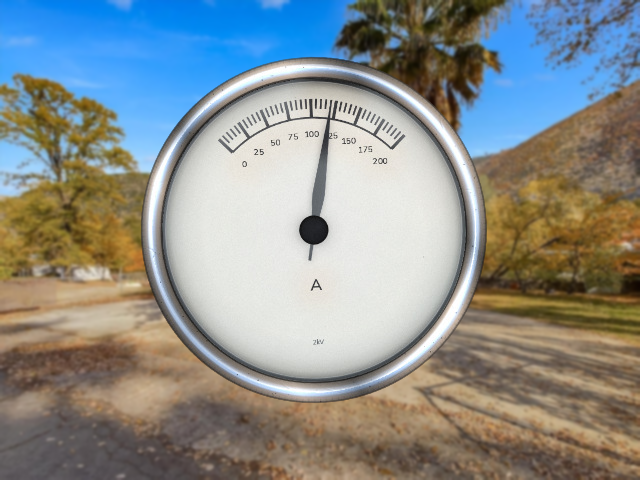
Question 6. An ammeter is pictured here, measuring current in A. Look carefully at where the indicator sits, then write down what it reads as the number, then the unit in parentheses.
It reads 120 (A)
